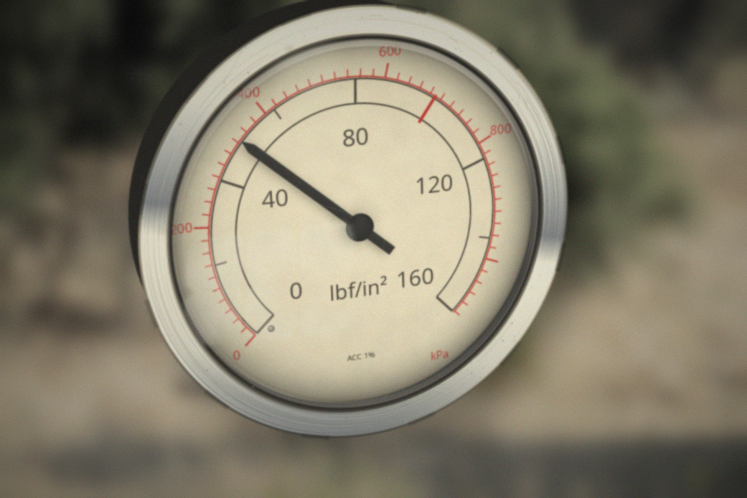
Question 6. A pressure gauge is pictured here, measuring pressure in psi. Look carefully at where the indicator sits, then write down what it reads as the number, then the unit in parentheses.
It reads 50 (psi)
